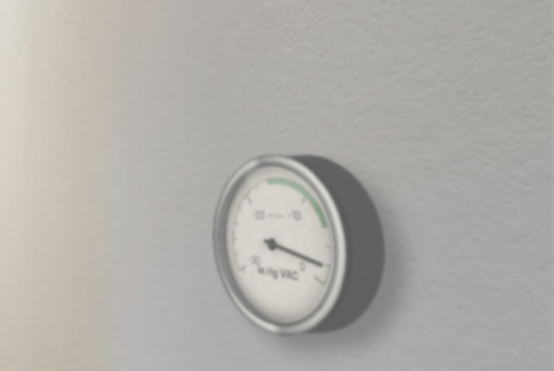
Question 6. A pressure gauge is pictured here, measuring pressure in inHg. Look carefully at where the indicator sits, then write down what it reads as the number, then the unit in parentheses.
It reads -2 (inHg)
